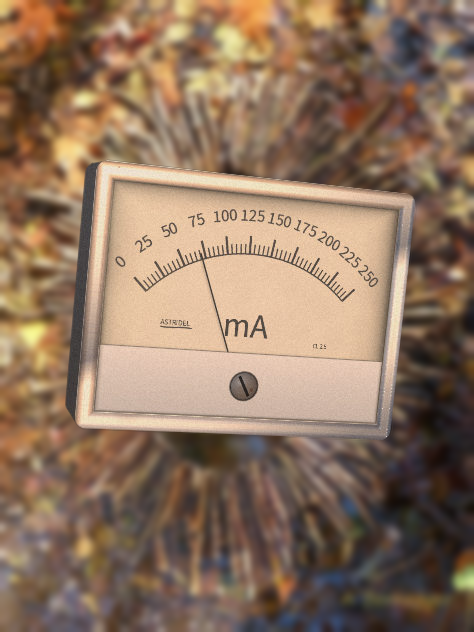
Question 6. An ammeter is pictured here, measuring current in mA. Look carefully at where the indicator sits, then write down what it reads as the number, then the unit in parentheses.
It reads 70 (mA)
